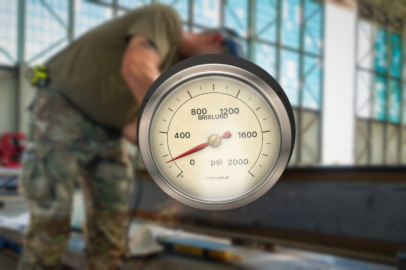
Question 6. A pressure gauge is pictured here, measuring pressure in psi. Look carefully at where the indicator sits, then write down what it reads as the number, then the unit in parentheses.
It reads 150 (psi)
